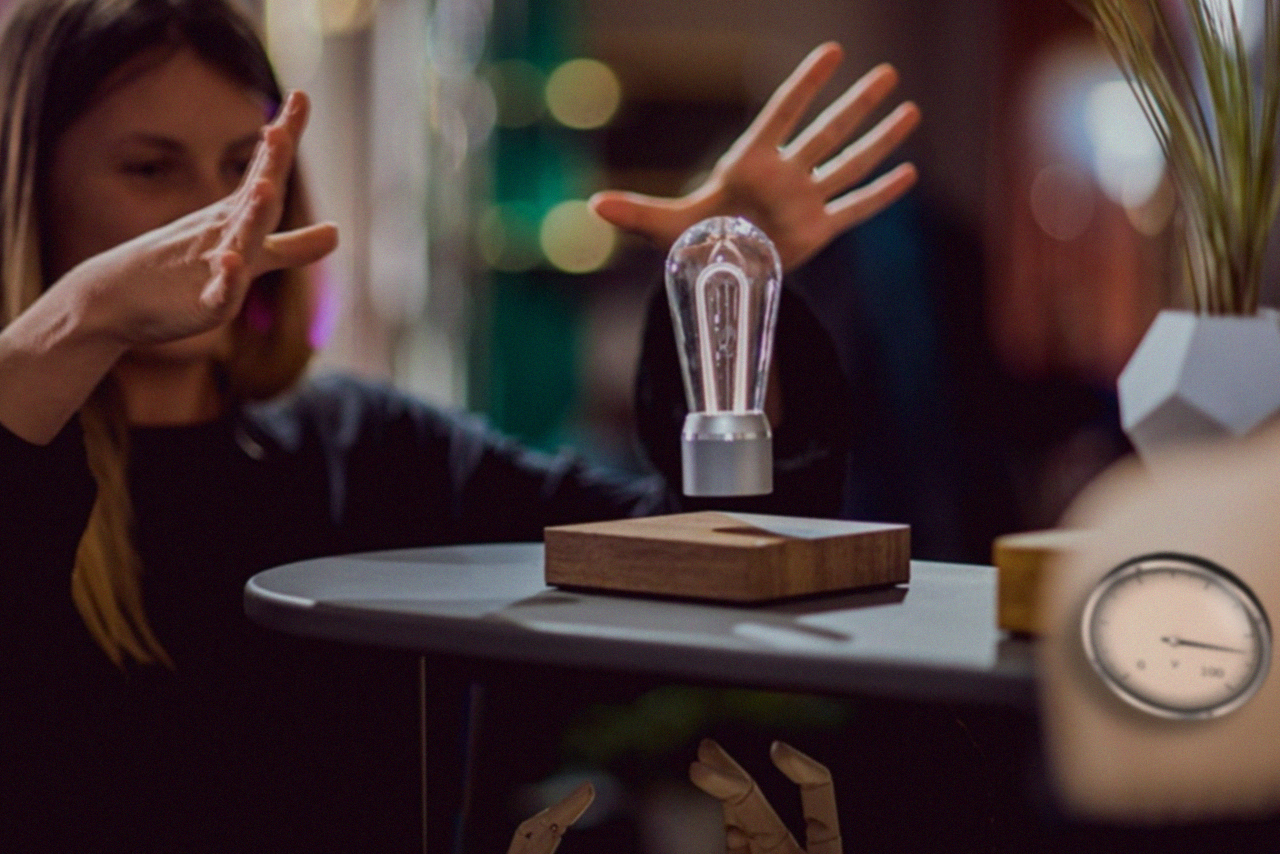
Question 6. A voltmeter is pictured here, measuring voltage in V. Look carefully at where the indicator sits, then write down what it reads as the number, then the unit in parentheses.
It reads 85 (V)
